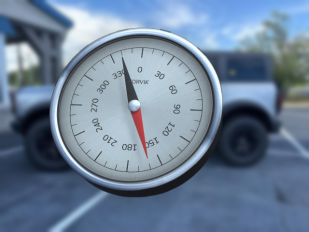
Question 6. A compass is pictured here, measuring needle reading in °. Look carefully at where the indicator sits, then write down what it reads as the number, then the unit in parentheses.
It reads 160 (°)
